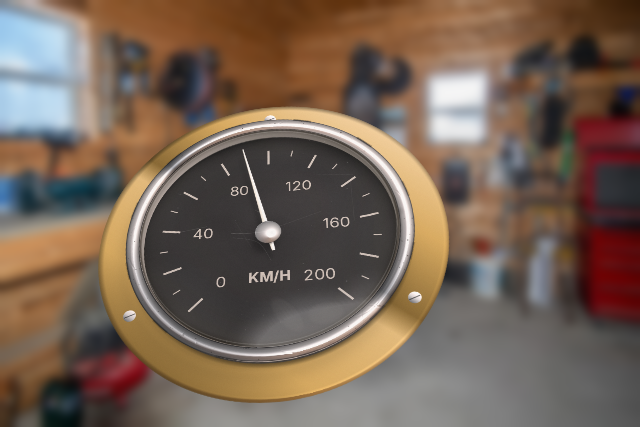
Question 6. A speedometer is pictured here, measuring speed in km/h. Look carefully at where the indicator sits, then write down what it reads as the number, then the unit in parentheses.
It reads 90 (km/h)
